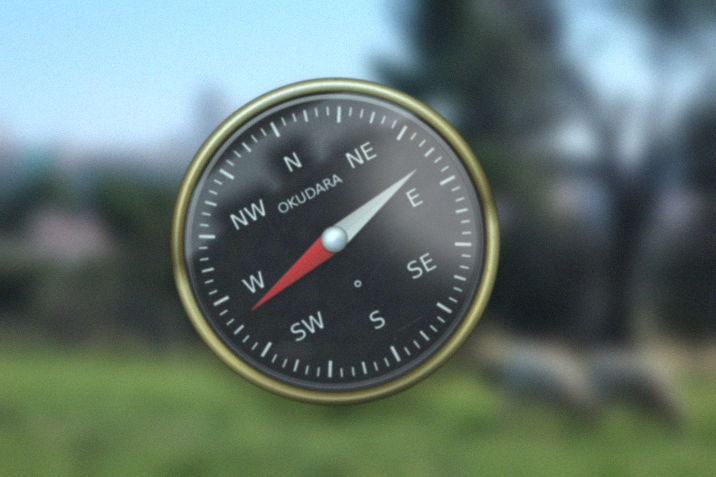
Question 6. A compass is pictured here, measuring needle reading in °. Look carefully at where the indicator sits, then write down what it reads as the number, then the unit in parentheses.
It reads 257.5 (°)
